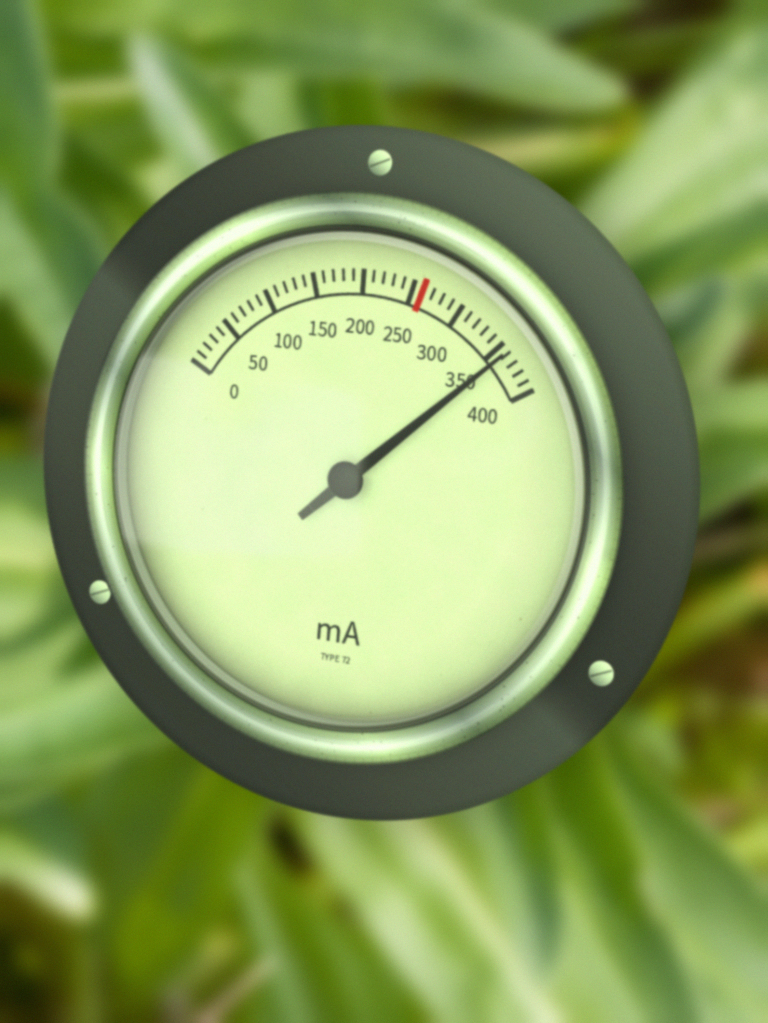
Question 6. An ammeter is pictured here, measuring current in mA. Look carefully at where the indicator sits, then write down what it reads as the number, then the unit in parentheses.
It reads 360 (mA)
